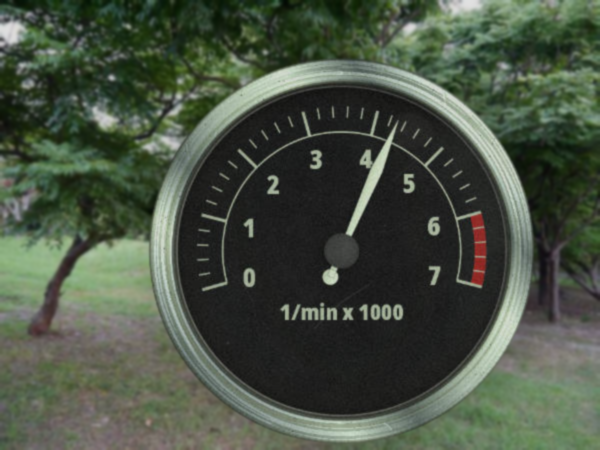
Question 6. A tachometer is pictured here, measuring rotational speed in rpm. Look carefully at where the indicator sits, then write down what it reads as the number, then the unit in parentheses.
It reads 4300 (rpm)
